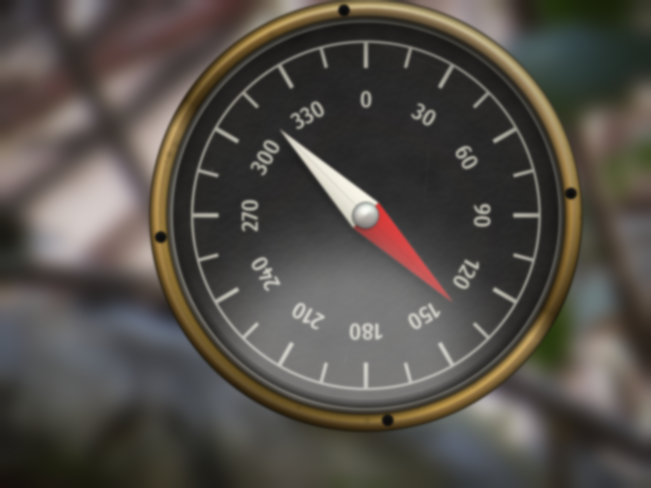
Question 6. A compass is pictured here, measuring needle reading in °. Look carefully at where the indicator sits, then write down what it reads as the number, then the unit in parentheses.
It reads 135 (°)
